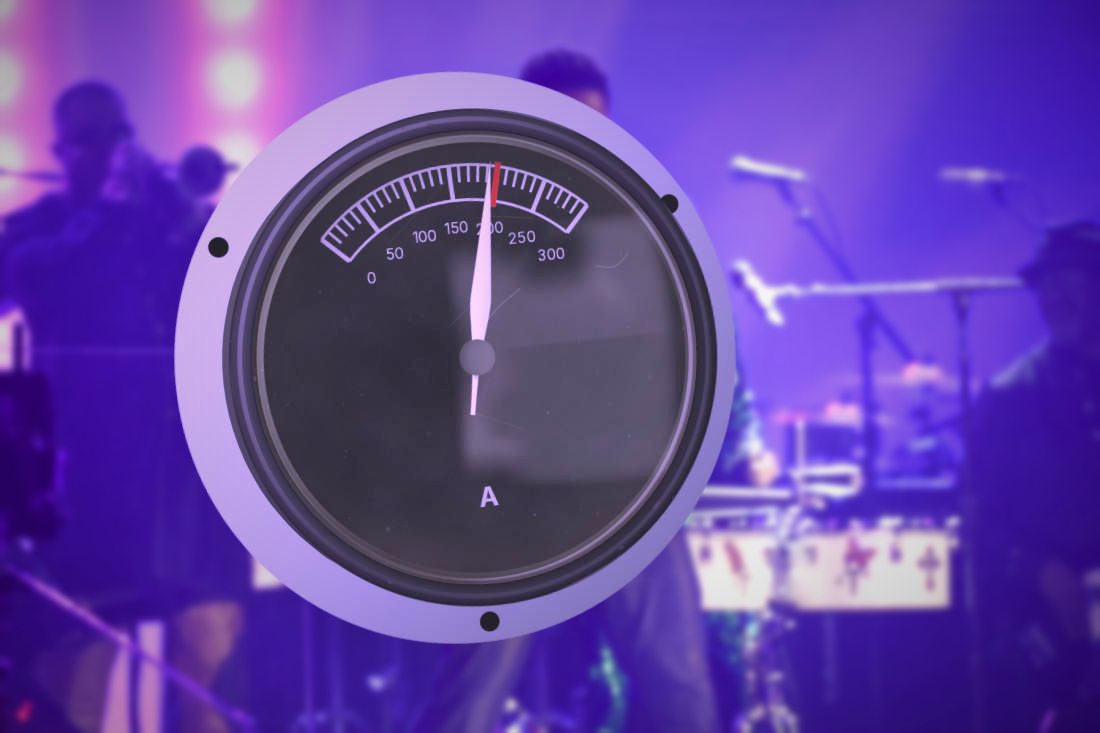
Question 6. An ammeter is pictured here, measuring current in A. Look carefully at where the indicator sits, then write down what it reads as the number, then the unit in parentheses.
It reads 190 (A)
